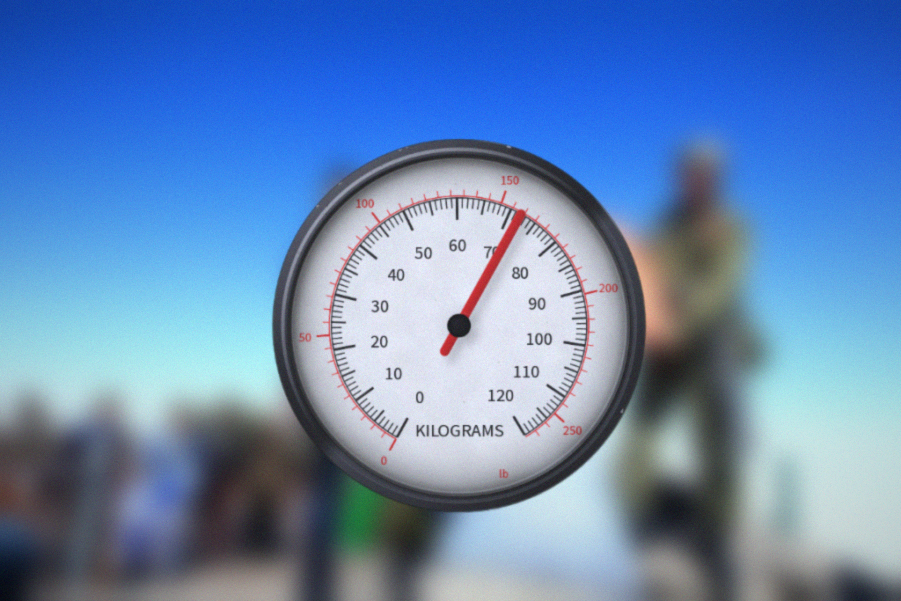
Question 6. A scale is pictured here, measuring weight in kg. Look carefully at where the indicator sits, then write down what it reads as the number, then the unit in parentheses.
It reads 72 (kg)
